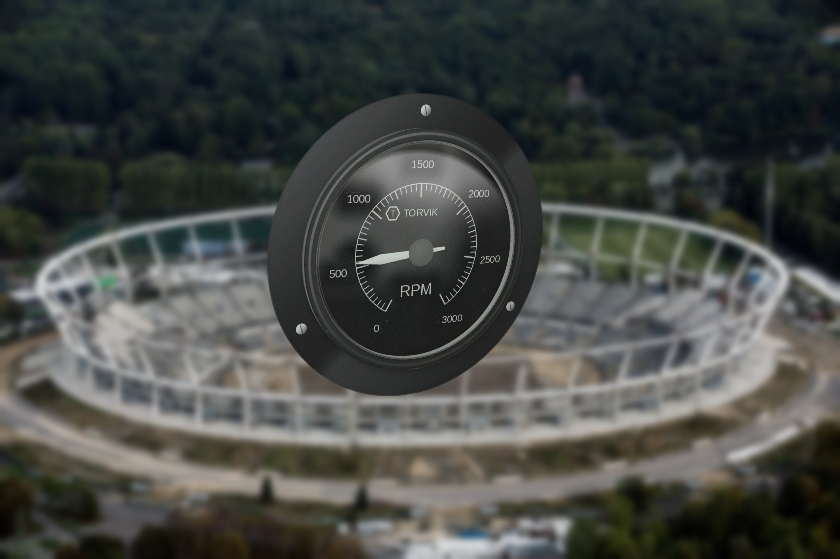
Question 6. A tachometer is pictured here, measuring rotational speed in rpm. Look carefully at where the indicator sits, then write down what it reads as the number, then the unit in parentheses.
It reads 550 (rpm)
